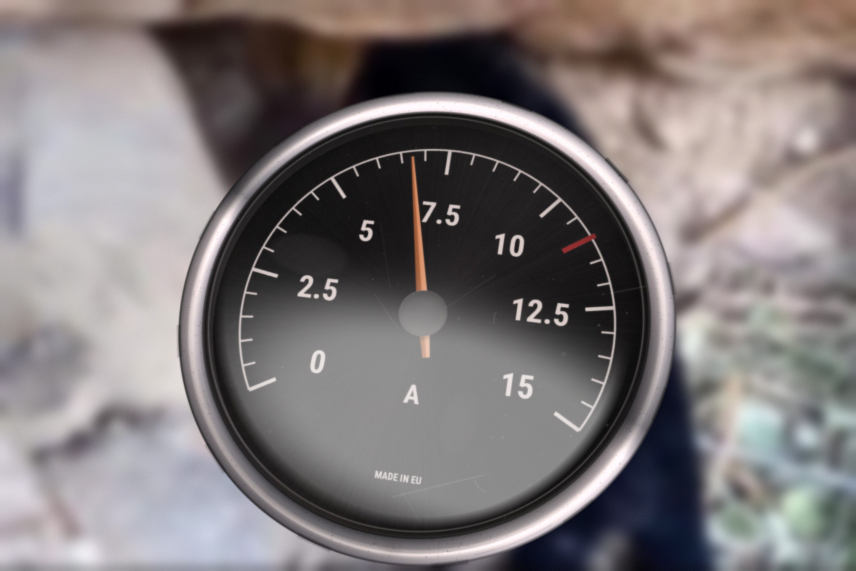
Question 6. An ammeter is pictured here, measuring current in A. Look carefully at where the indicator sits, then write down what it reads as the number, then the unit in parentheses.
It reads 6.75 (A)
